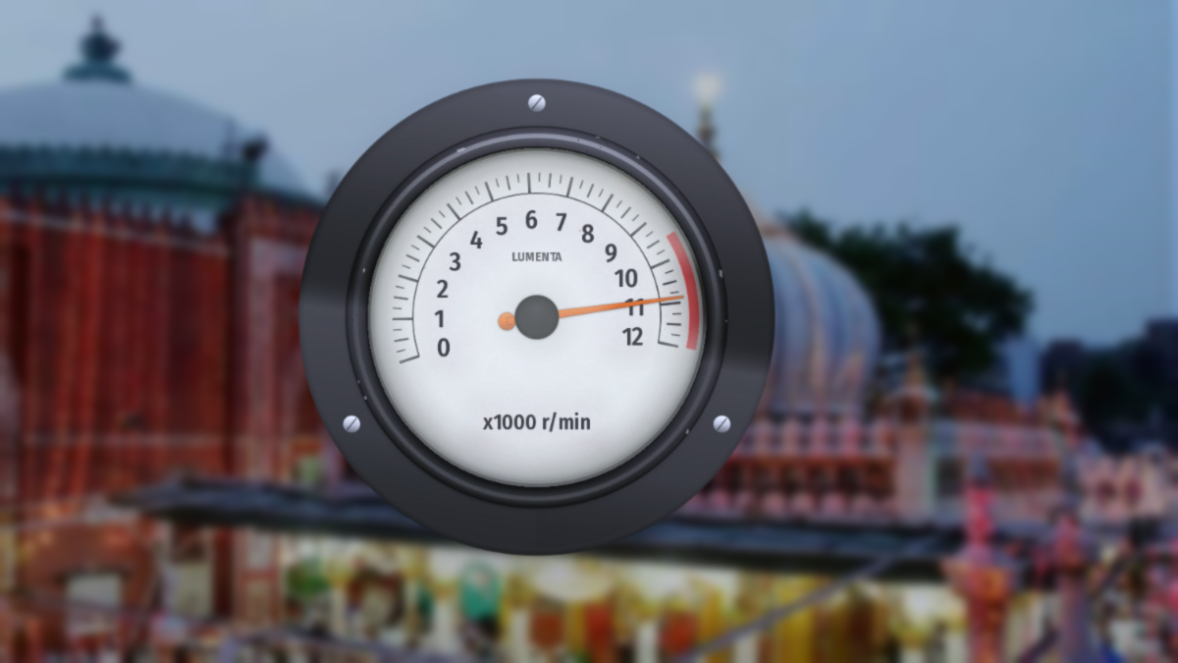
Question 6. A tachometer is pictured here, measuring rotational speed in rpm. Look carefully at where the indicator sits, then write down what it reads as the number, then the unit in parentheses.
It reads 10875 (rpm)
